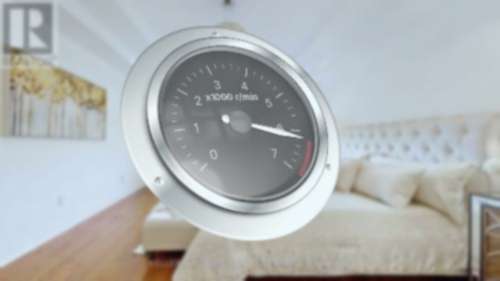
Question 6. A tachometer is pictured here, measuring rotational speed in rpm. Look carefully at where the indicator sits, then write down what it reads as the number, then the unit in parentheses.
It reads 6200 (rpm)
